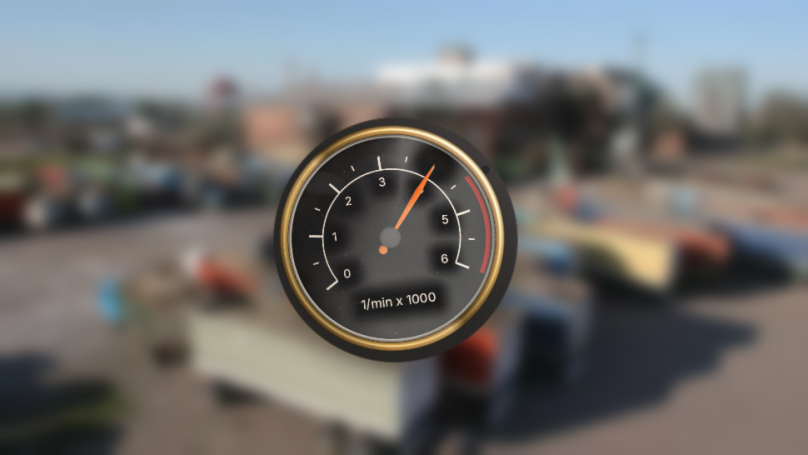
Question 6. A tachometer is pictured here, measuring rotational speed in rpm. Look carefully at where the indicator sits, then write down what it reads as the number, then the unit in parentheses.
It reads 4000 (rpm)
